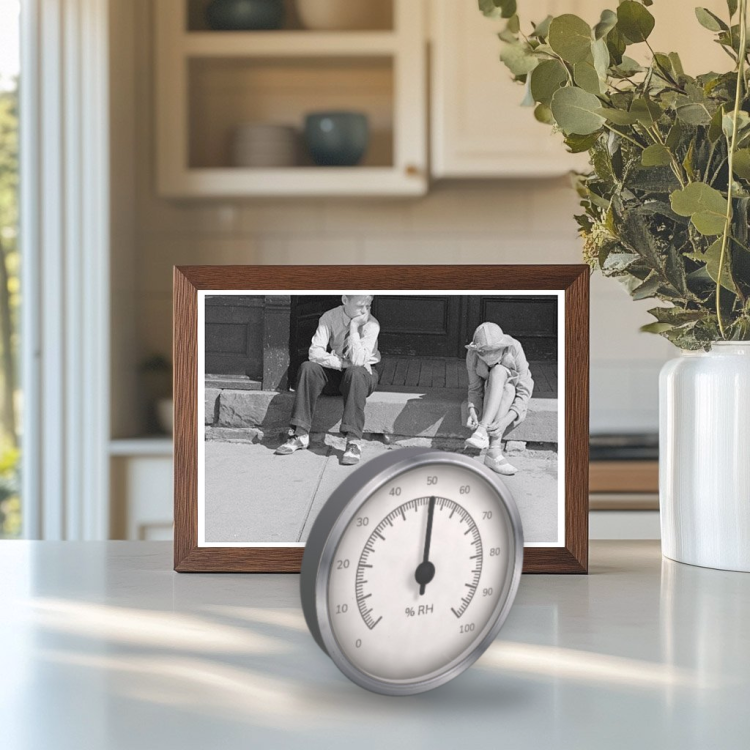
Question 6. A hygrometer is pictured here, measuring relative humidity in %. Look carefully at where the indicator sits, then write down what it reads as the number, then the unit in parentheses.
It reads 50 (%)
